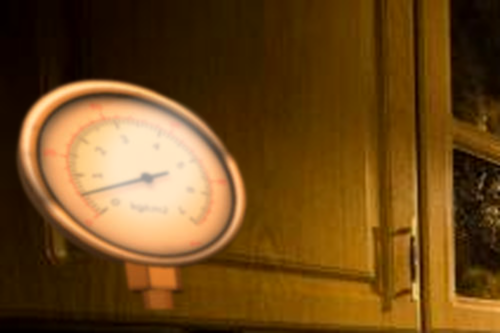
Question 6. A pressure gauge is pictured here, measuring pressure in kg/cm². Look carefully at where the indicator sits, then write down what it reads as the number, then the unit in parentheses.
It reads 0.5 (kg/cm²)
